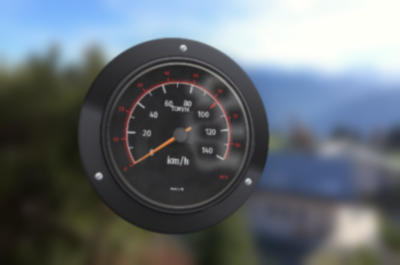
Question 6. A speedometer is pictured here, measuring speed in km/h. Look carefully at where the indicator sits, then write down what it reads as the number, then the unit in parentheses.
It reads 0 (km/h)
